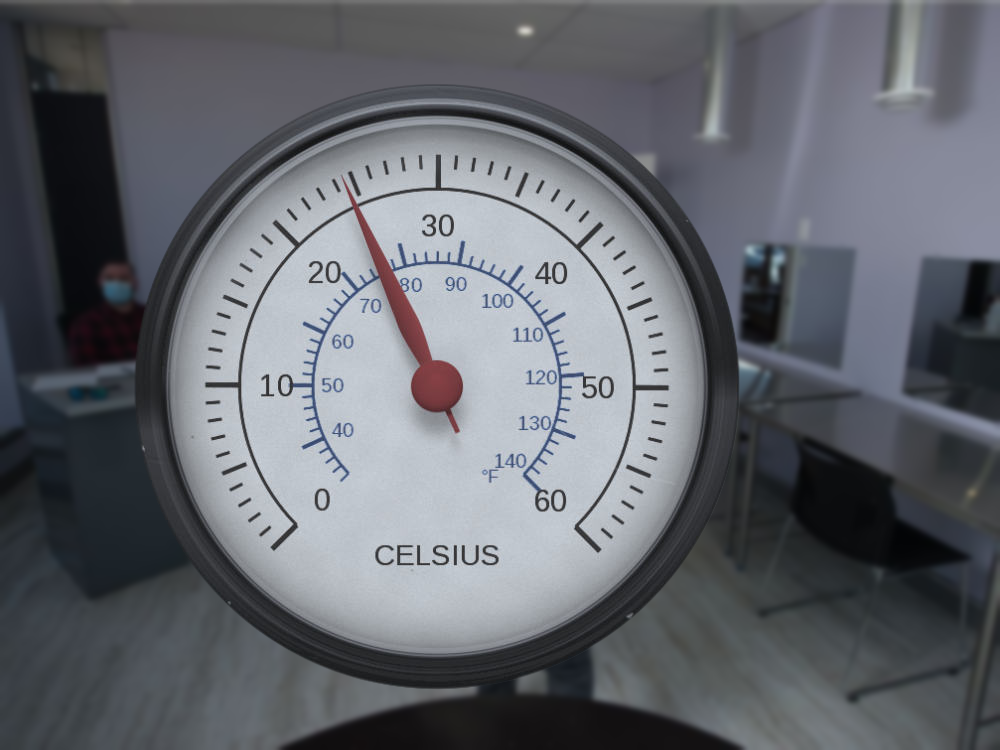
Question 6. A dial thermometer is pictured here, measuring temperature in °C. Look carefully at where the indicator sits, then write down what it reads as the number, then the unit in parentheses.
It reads 24.5 (°C)
